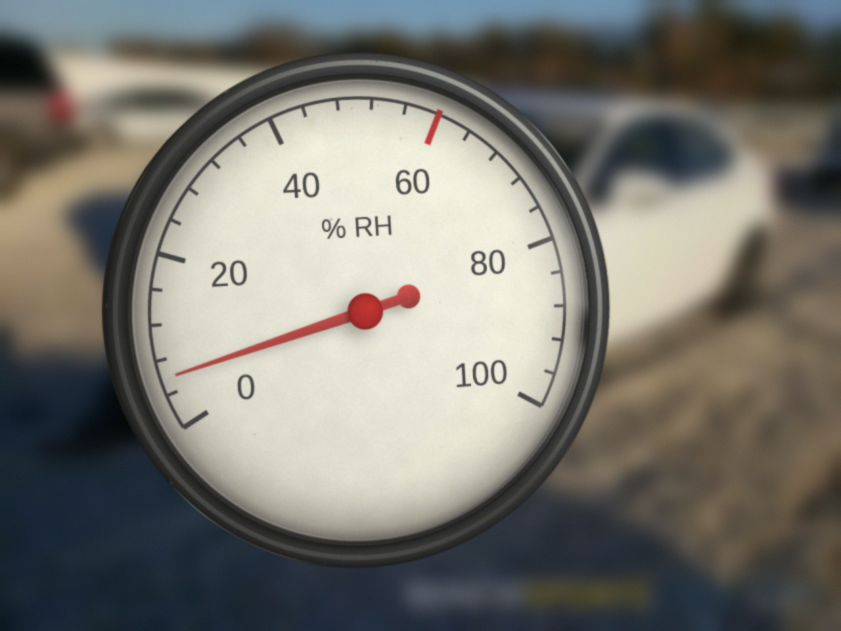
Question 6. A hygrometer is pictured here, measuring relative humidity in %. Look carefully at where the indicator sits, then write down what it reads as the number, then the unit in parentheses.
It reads 6 (%)
